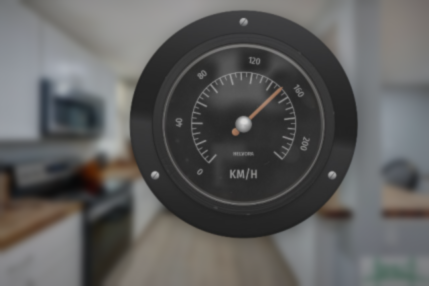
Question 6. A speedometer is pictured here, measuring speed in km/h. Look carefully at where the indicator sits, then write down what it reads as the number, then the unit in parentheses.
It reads 150 (km/h)
